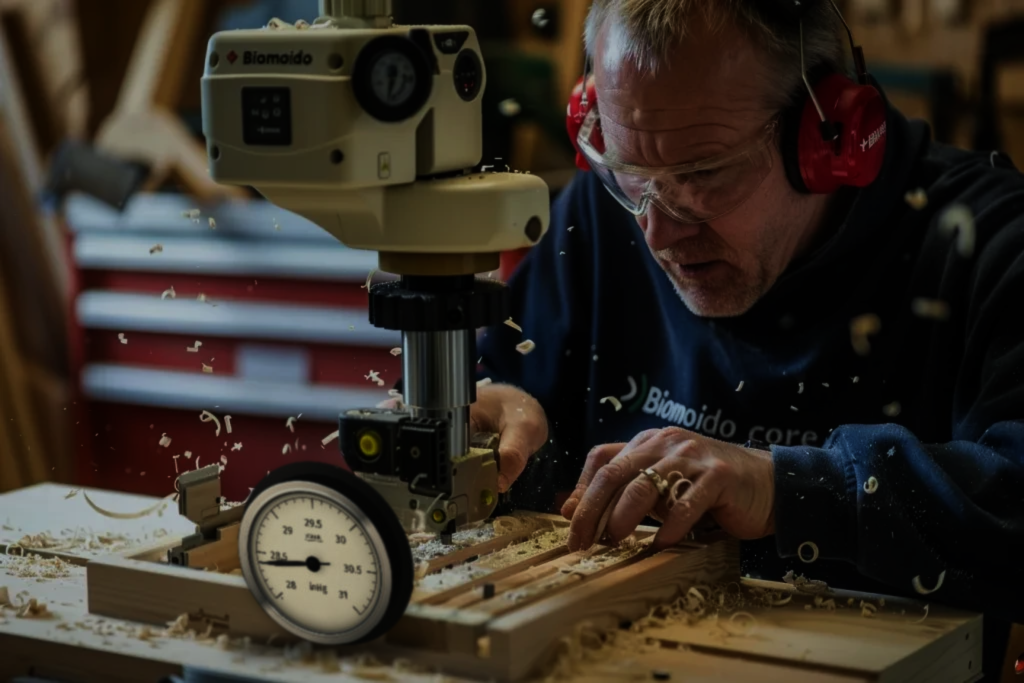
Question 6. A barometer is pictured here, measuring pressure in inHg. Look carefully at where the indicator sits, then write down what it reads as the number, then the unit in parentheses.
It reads 28.4 (inHg)
